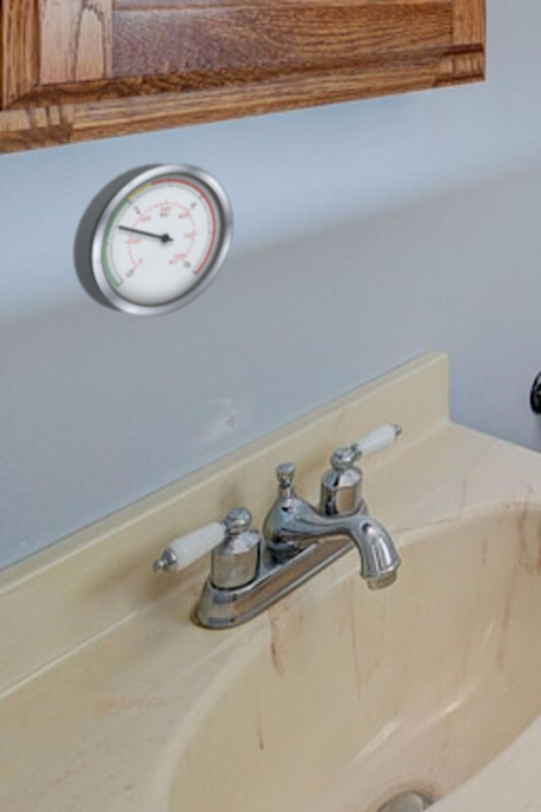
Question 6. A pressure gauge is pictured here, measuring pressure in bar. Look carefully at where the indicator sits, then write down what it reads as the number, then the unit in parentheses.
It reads 1.4 (bar)
